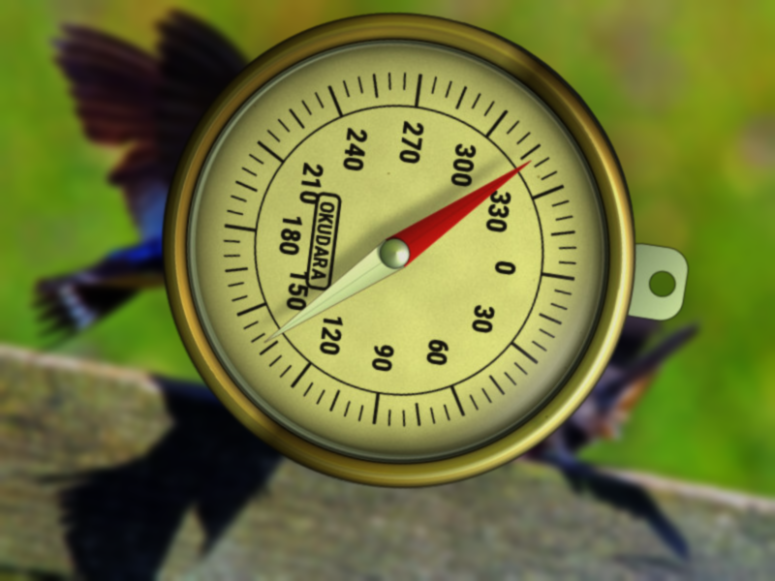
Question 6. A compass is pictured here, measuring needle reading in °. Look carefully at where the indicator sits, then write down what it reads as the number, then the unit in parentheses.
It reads 317.5 (°)
